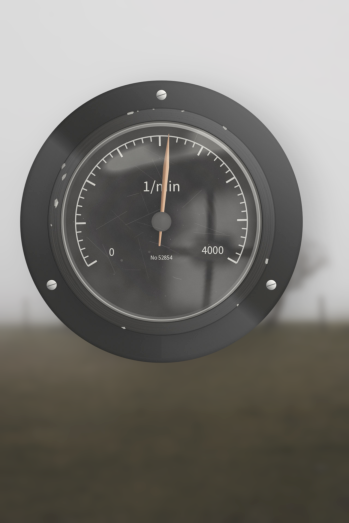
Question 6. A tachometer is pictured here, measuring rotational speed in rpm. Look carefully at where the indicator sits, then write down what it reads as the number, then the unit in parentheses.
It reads 2100 (rpm)
